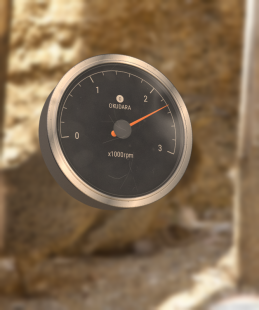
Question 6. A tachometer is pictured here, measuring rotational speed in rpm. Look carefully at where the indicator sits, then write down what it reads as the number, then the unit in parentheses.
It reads 2300 (rpm)
